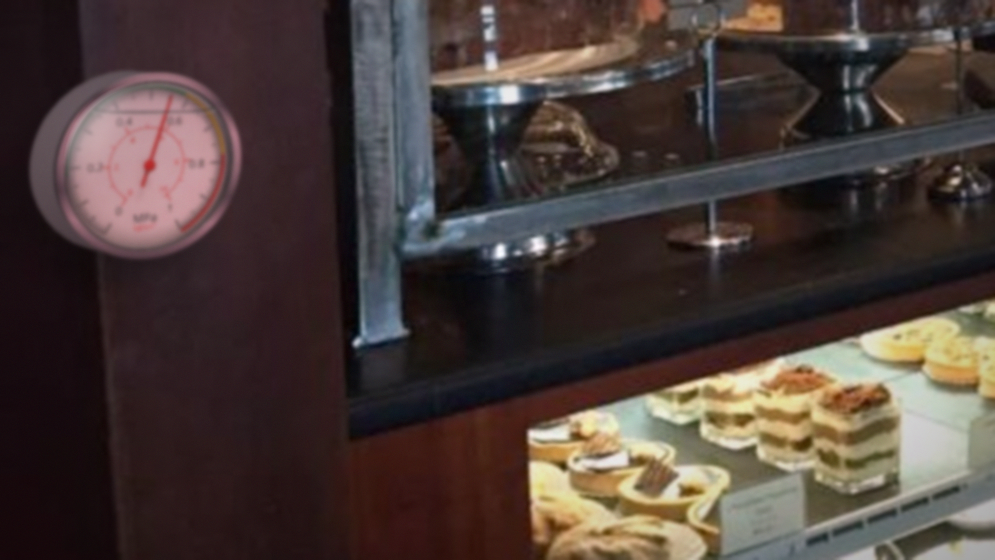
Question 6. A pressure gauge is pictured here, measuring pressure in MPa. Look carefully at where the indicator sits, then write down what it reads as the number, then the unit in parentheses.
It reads 0.55 (MPa)
